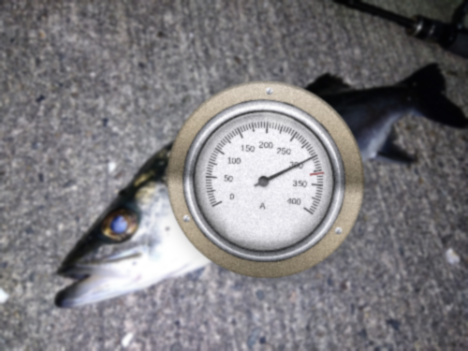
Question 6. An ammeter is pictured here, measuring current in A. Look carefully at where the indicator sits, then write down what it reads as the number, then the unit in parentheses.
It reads 300 (A)
